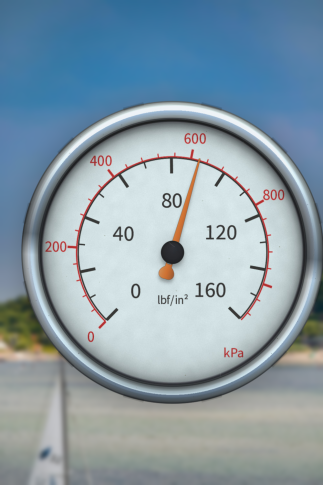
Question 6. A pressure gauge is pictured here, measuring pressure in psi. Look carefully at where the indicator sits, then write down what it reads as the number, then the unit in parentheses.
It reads 90 (psi)
